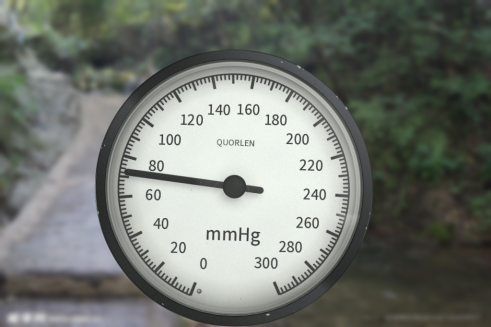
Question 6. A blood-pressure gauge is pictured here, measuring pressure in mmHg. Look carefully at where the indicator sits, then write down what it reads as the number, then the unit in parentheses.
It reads 72 (mmHg)
